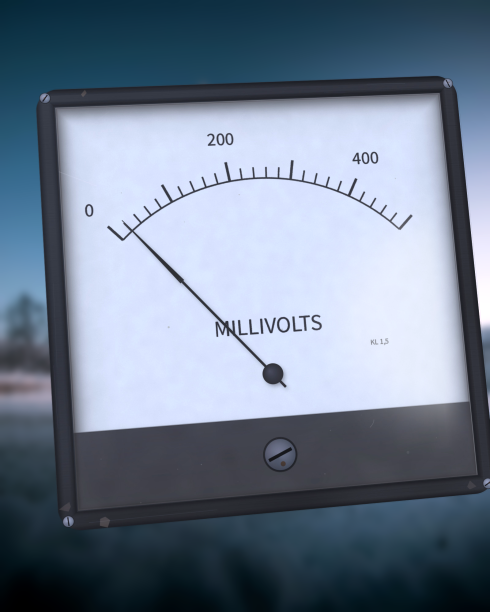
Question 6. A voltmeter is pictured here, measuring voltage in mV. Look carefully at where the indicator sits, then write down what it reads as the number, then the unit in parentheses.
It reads 20 (mV)
